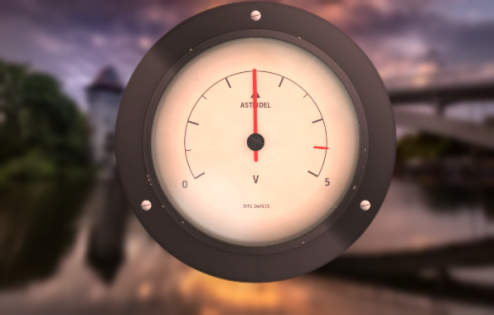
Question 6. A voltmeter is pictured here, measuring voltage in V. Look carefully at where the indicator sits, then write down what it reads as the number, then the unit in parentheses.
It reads 2.5 (V)
